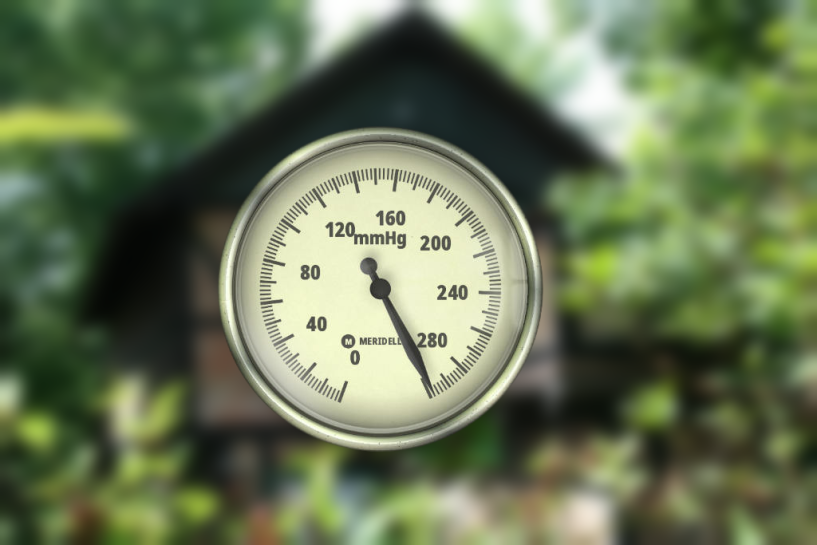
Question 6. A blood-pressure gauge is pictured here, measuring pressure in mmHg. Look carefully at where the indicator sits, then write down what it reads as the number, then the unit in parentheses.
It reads 298 (mmHg)
